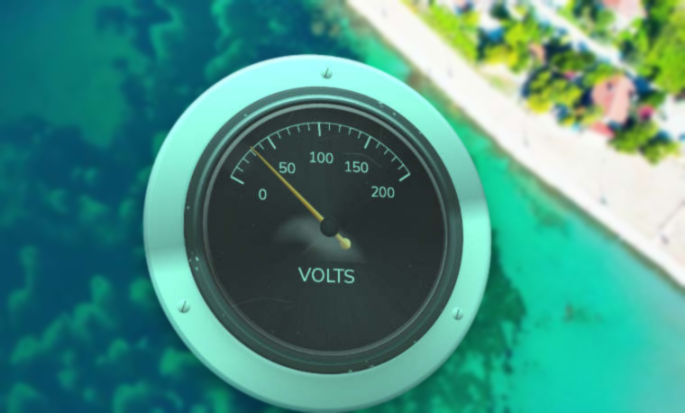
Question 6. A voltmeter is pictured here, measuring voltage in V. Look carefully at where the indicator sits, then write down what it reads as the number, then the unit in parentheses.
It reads 30 (V)
